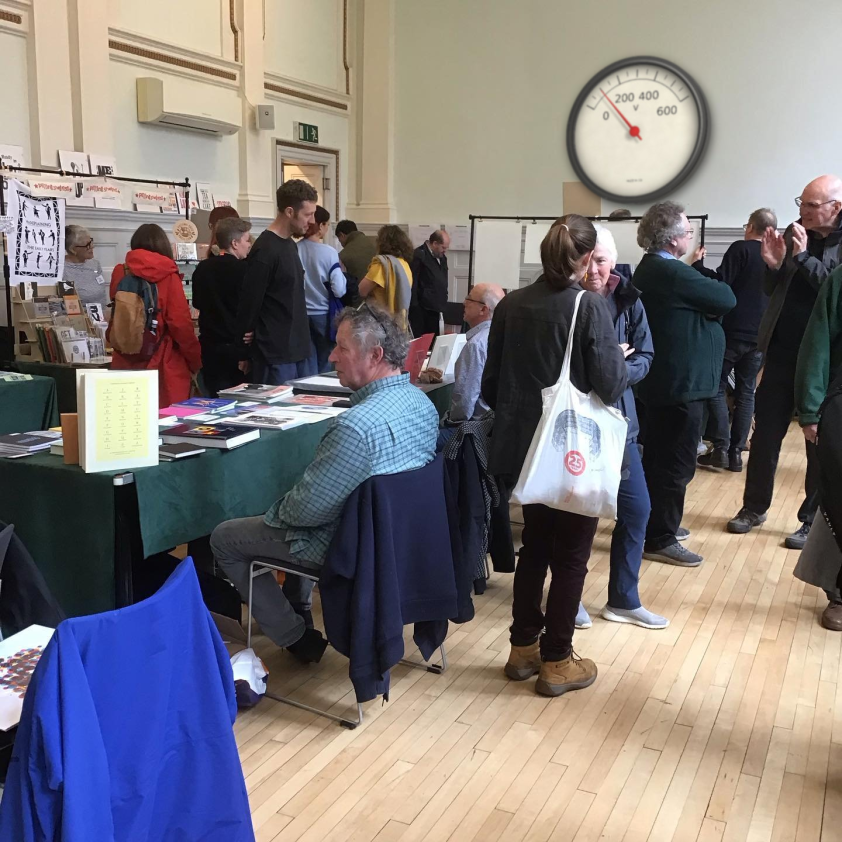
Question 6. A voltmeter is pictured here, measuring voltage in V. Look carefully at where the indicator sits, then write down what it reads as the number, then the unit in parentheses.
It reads 100 (V)
